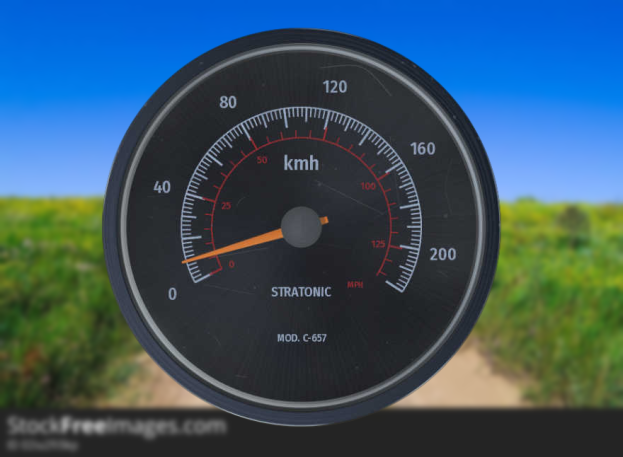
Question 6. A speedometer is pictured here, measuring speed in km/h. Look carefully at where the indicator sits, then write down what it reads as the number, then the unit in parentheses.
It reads 10 (km/h)
